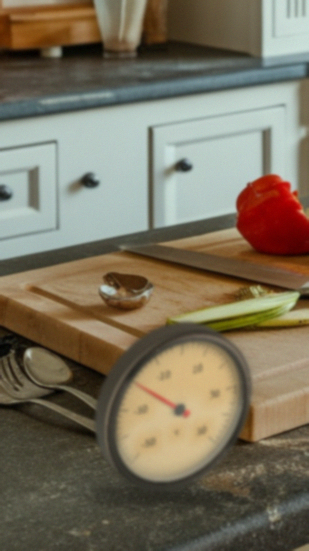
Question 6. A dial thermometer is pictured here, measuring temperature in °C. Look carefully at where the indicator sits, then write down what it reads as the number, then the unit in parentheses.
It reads -20 (°C)
